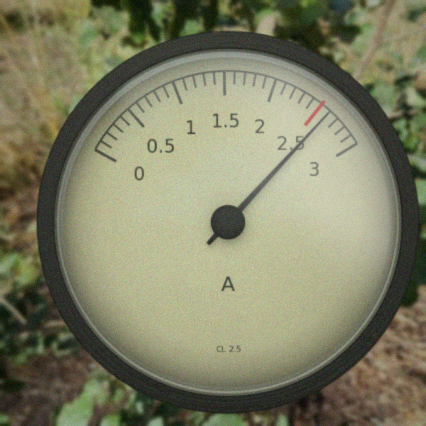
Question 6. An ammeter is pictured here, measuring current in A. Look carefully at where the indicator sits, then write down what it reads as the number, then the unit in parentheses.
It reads 2.6 (A)
